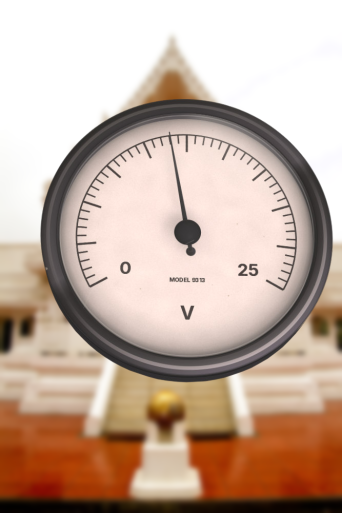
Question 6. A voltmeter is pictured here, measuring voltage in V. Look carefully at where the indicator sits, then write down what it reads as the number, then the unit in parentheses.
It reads 11.5 (V)
